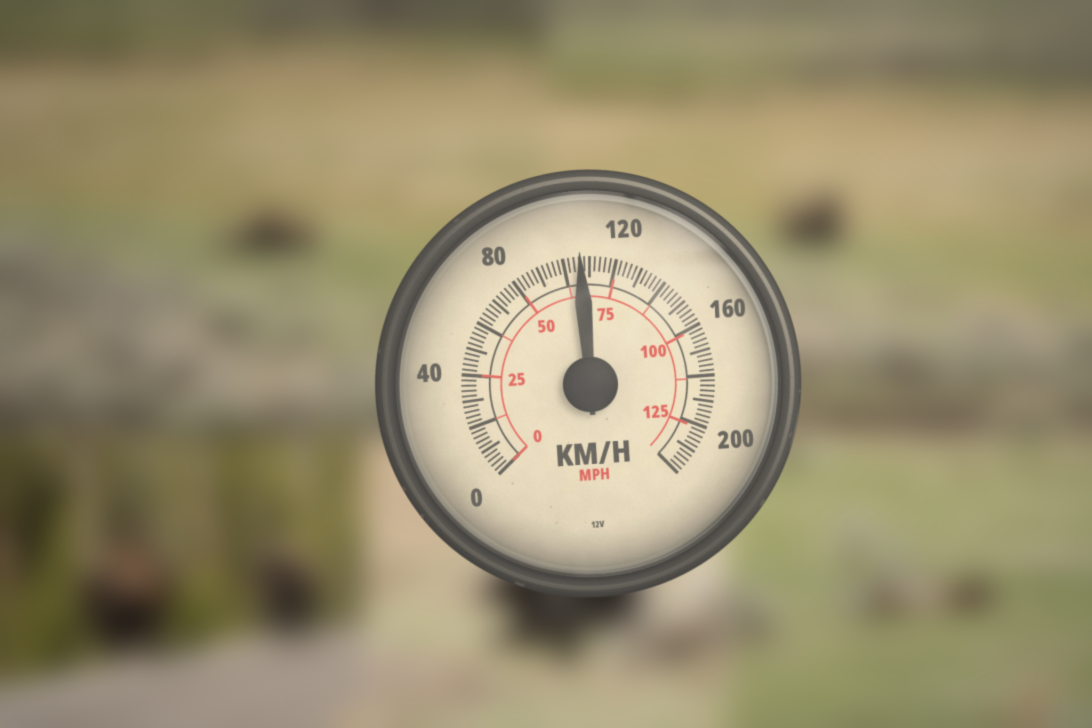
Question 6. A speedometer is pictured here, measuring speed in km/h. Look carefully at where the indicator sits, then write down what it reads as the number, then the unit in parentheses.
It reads 106 (km/h)
